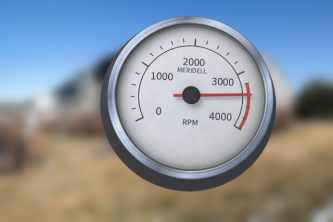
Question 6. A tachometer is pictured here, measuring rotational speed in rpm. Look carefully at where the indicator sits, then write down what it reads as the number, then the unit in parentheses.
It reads 3400 (rpm)
